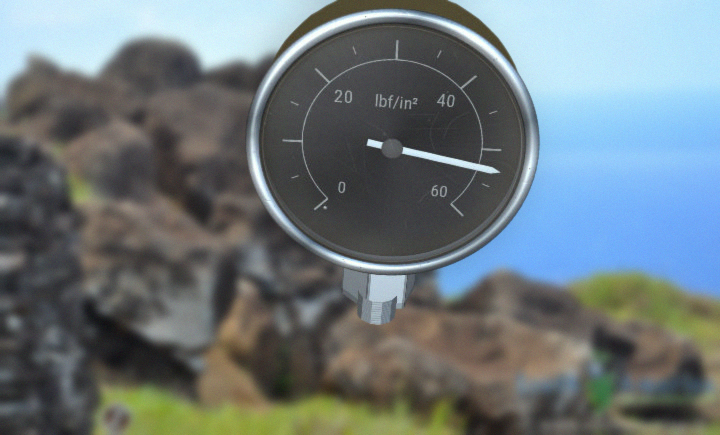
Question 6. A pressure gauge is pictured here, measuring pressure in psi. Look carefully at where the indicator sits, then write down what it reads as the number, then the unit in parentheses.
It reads 52.5 (psi)
